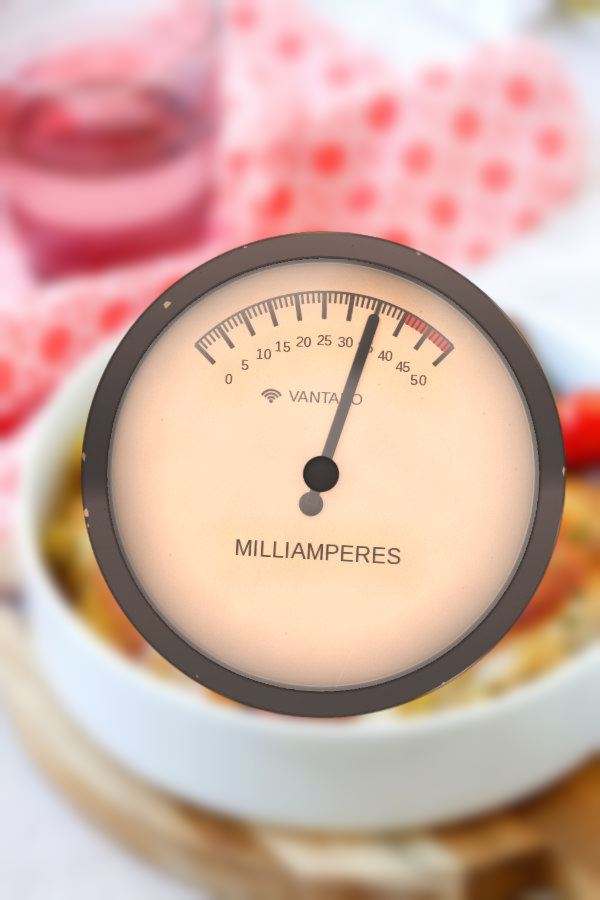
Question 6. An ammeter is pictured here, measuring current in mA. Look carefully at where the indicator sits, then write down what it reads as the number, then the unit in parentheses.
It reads 35 (mA)
